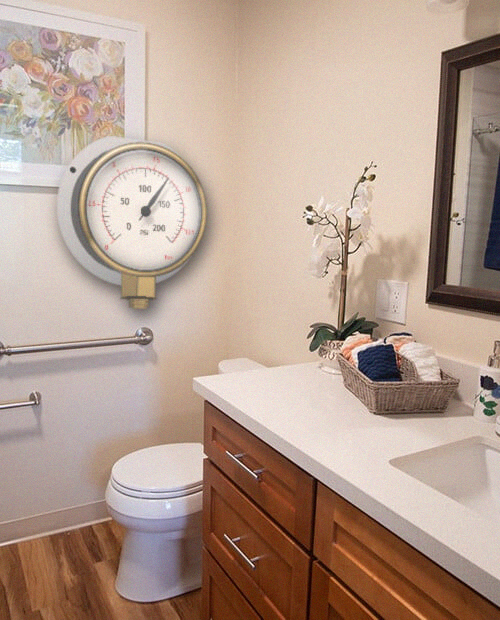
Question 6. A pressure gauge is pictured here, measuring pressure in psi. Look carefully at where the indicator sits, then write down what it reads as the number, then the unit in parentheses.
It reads 125 (psi)
